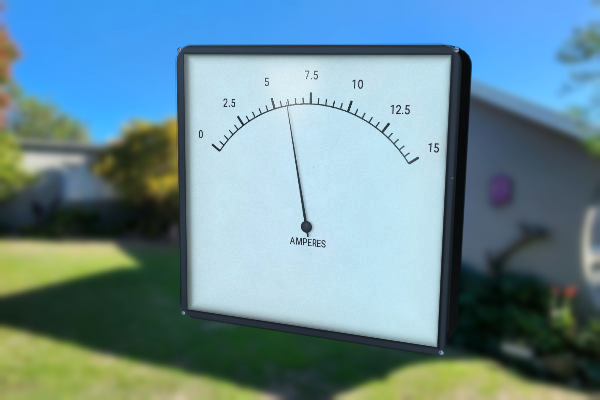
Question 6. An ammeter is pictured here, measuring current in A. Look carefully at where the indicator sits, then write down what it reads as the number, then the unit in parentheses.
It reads 6 (A)
